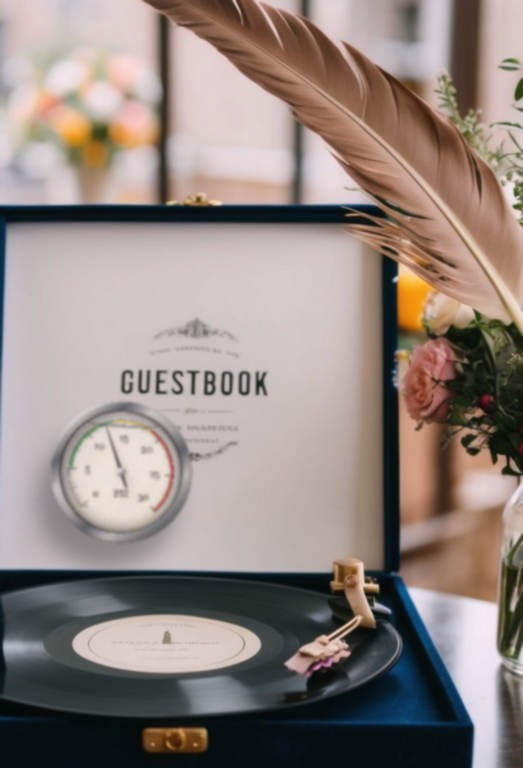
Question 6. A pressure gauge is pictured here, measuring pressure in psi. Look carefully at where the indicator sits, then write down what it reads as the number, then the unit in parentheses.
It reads 12.5 (psi)
